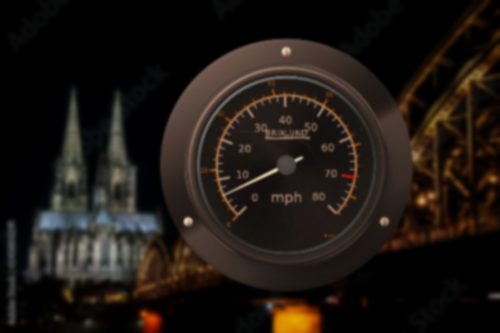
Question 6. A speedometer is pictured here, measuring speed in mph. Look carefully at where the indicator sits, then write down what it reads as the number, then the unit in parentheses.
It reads 6 (mph)
